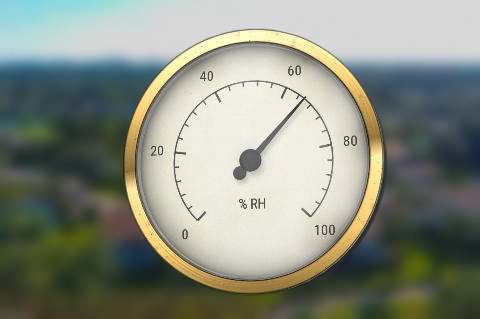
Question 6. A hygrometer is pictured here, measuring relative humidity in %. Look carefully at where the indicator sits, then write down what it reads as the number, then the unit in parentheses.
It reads 66 (%)
